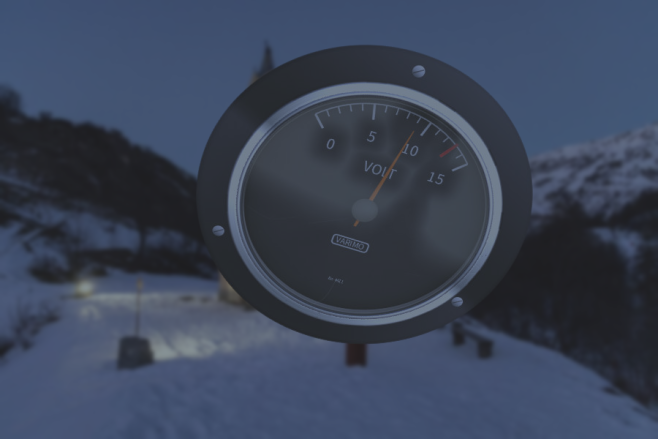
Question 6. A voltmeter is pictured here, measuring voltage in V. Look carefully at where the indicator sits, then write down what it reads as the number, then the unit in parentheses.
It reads 9 (V)
